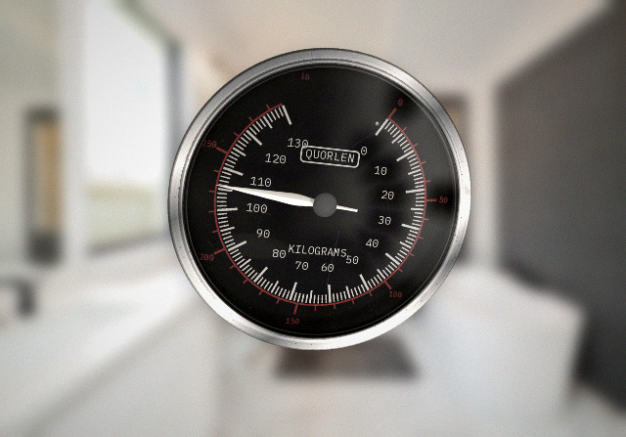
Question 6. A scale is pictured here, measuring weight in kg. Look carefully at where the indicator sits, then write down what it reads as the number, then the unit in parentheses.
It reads 106 (kg)
